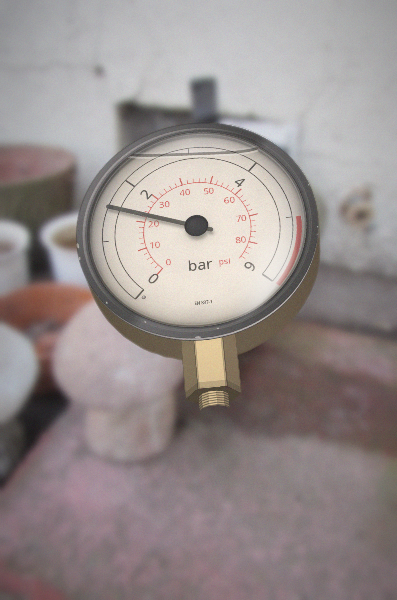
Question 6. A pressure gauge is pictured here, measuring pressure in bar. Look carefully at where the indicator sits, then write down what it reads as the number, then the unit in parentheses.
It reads 1.5 (bar)
